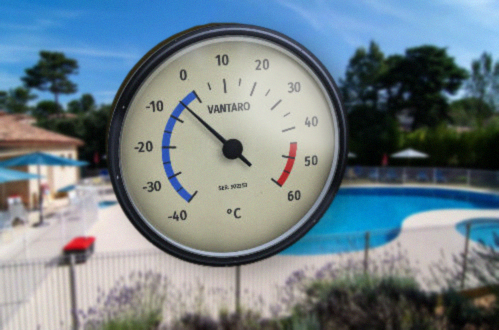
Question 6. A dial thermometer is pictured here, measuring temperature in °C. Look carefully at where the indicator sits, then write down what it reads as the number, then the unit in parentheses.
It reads -5 (°C)
